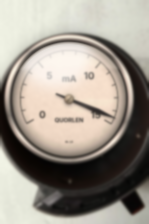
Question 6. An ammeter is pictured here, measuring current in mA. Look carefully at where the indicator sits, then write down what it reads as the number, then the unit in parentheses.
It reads 14.5 (mA)
